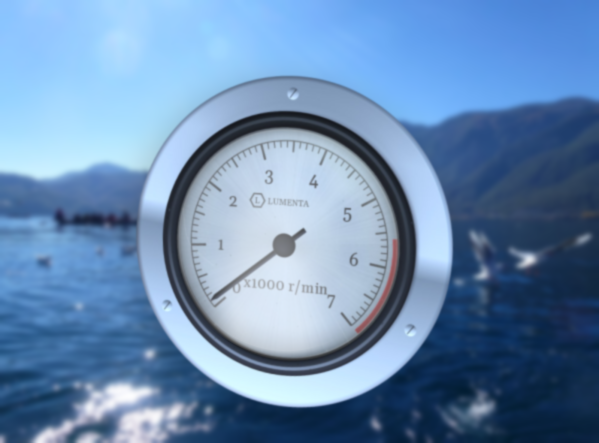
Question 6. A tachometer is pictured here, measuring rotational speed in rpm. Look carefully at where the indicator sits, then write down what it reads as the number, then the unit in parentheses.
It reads 100 (rpm)
